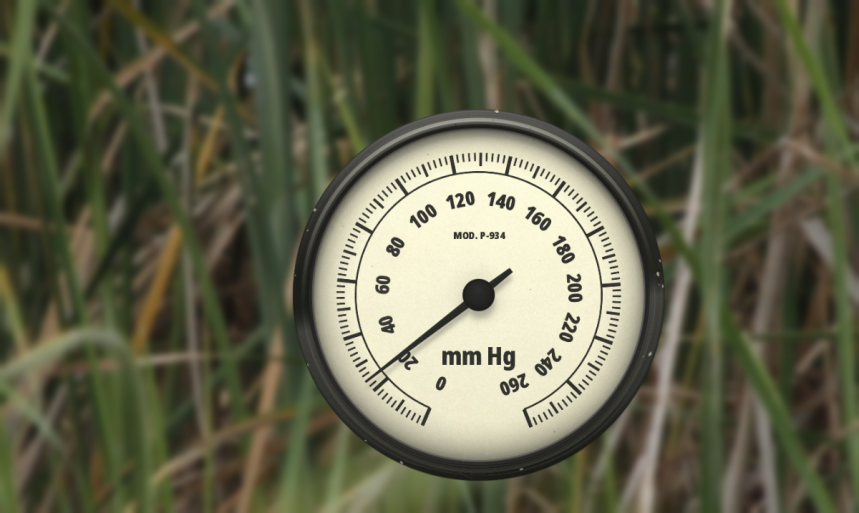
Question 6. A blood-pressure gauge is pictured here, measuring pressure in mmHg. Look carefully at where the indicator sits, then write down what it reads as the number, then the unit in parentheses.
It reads 24 (mmHg)
